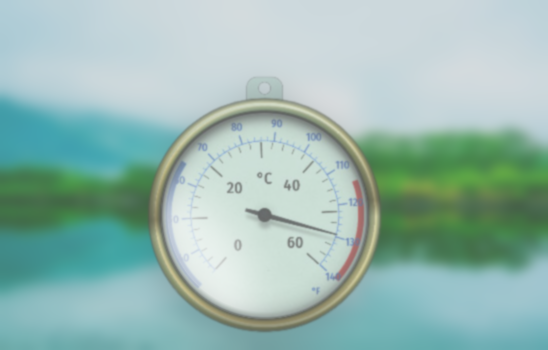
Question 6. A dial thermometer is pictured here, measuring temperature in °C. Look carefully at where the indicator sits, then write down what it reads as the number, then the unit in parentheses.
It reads 54 (°C)
